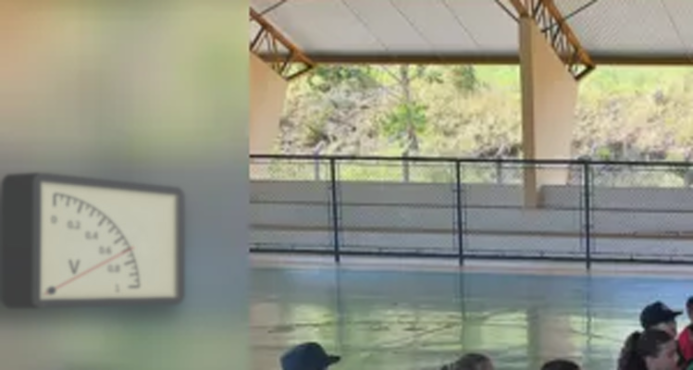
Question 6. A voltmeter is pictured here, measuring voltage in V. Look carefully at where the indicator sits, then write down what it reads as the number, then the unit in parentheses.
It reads 0.7 (V)
